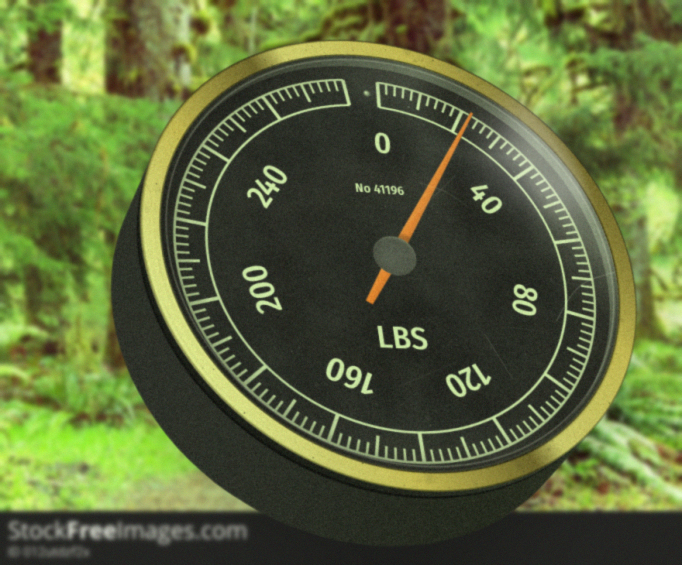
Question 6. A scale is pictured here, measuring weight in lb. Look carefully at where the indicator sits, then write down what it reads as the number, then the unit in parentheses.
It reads 22 (lb)
